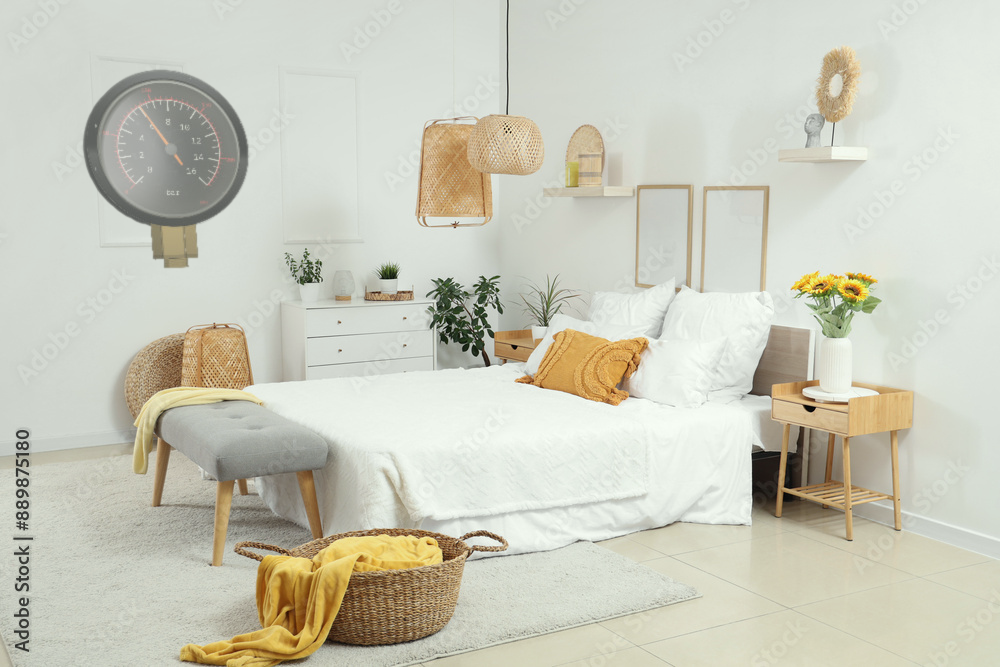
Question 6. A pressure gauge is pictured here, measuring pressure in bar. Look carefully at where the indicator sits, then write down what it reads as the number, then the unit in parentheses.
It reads 6 (bar)
